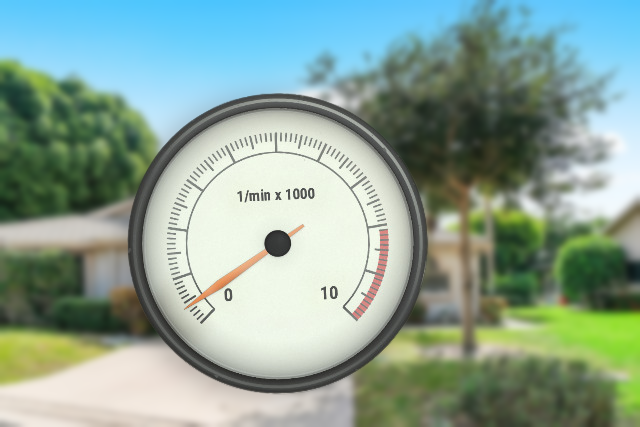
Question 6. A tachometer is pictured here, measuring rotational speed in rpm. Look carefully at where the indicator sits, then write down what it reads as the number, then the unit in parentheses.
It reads 400 (rpm)
